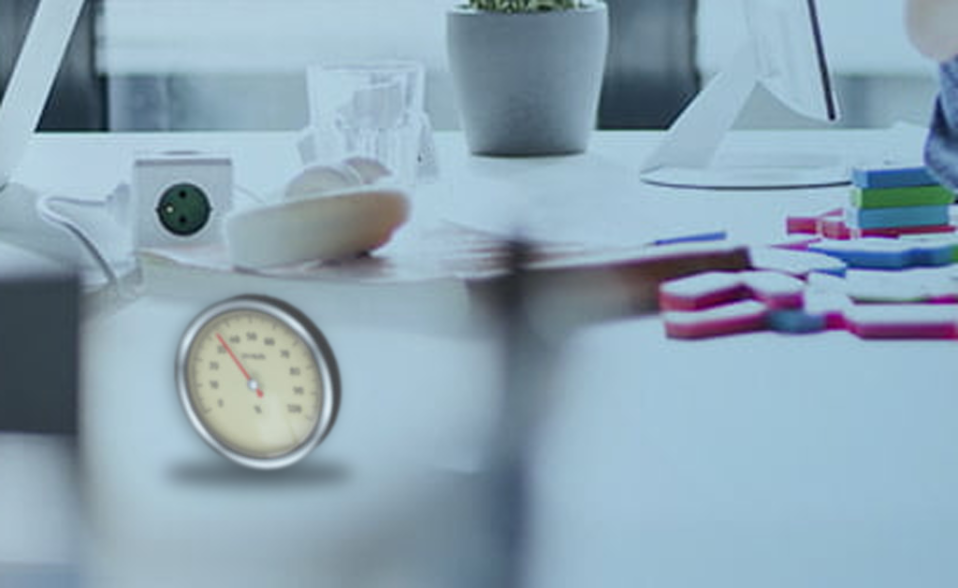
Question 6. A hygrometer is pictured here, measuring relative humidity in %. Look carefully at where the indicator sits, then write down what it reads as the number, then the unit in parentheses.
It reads 35 (%)
